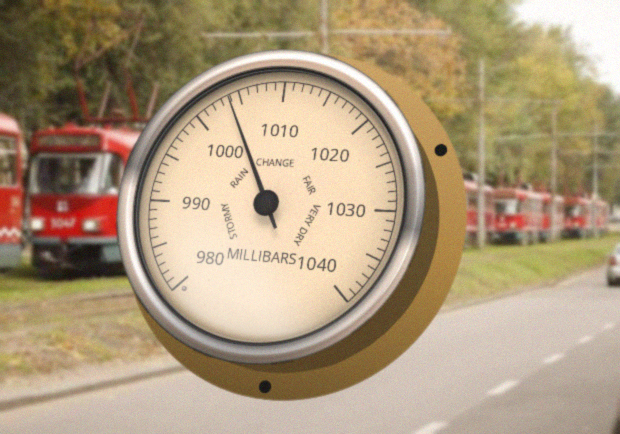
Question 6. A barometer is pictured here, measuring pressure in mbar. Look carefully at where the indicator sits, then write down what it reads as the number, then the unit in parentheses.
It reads 1004 (mbar)
